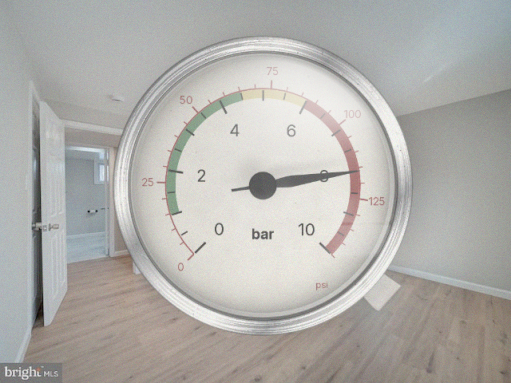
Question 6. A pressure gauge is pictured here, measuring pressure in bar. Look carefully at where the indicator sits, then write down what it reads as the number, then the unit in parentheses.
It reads 8 (bar)
